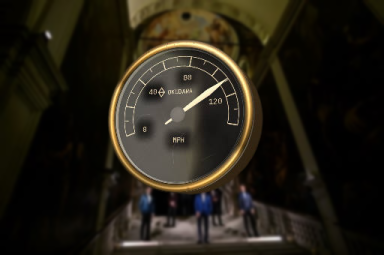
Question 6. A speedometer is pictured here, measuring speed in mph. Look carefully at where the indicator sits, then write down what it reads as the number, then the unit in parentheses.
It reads 110 (mph)
